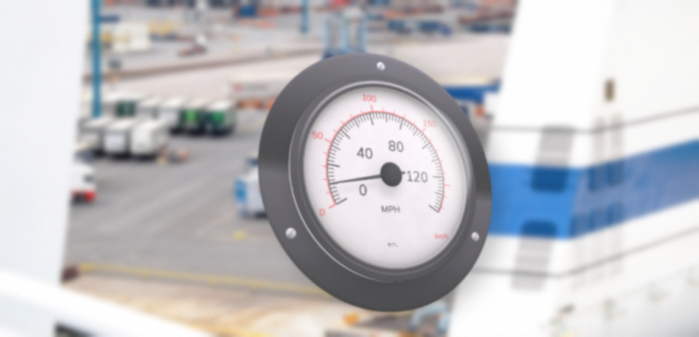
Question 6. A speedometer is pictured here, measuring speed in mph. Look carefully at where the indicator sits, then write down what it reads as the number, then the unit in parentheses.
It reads 10 (mph)
